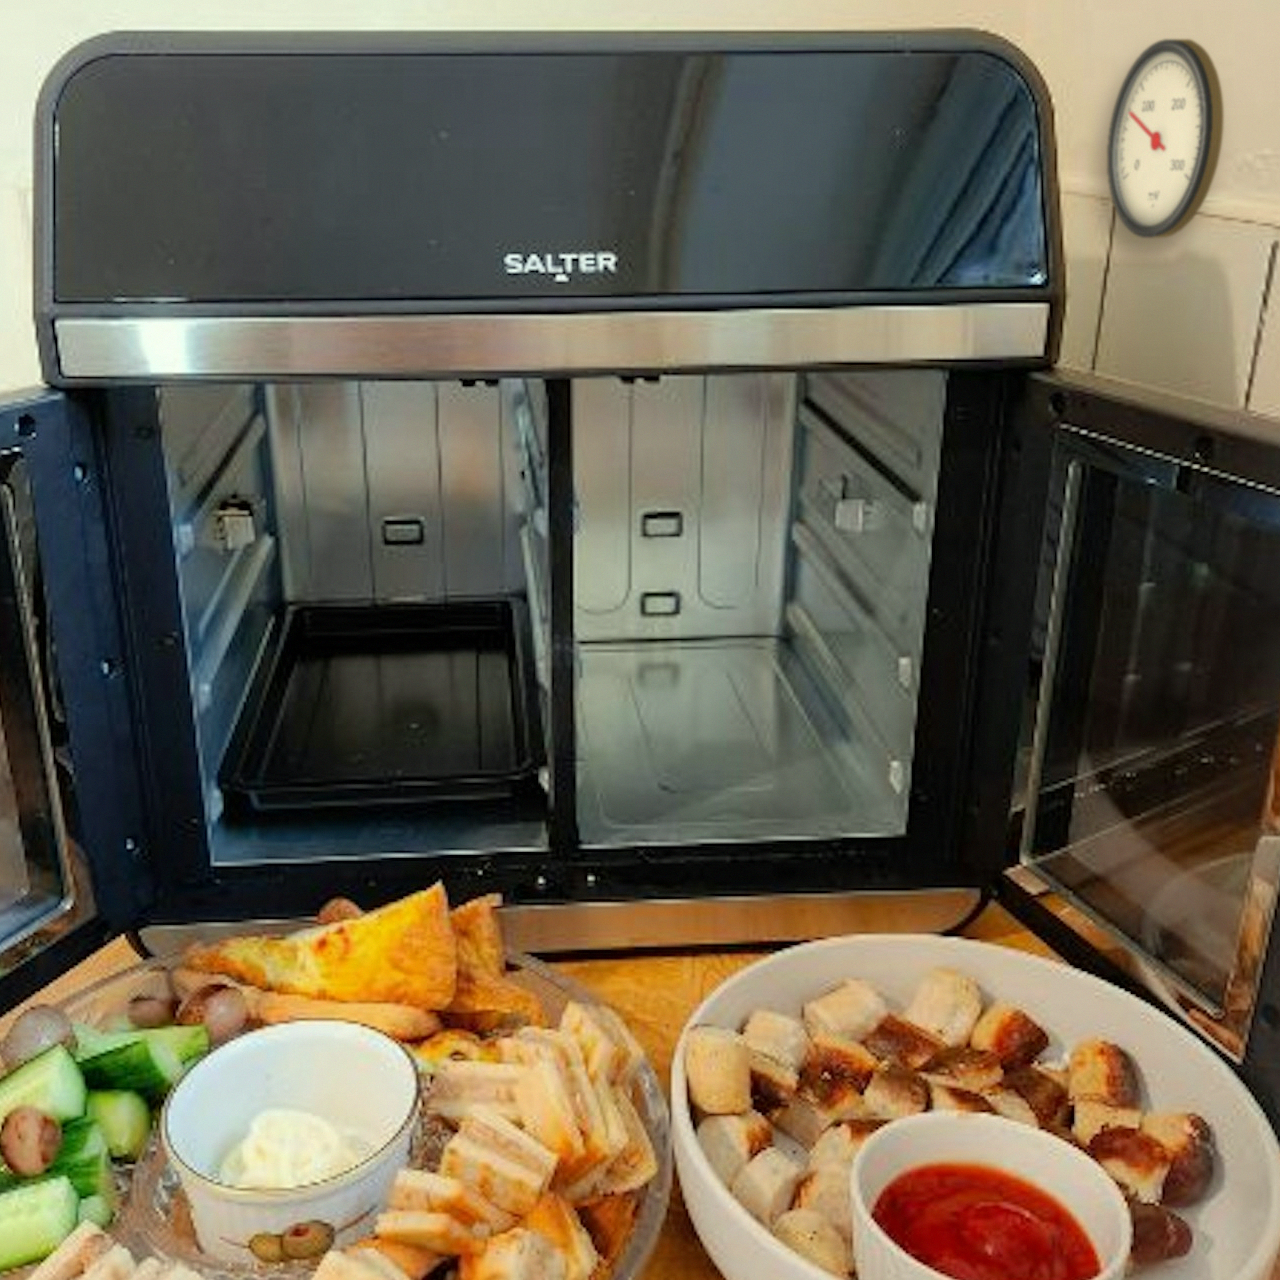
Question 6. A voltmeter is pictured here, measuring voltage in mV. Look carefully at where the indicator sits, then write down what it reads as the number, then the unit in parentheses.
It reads 70 (mV)
